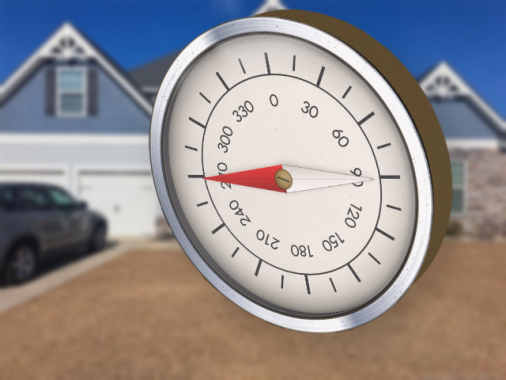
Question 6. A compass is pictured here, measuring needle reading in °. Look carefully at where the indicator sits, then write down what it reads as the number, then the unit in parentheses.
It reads 270 (°)
